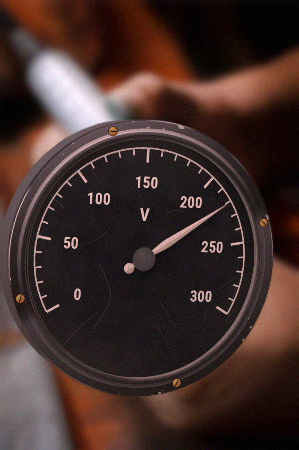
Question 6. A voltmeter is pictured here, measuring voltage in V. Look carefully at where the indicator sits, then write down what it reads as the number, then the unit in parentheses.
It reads 220 (V)
